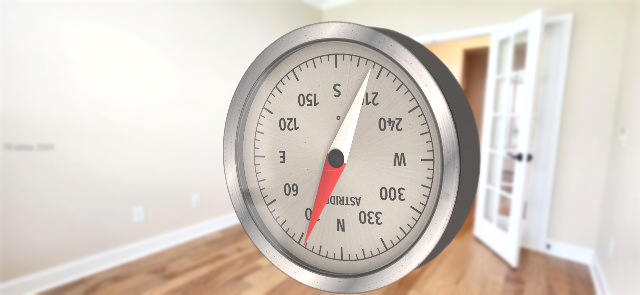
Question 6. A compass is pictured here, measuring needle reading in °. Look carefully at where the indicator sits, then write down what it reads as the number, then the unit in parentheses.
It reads 25 (°)
